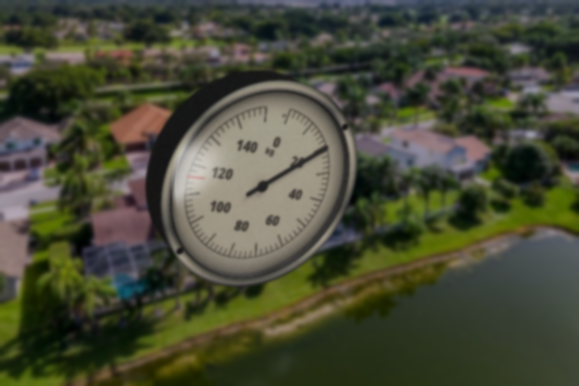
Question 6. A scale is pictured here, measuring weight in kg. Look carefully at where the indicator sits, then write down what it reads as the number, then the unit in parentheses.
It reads 20 (kg)
